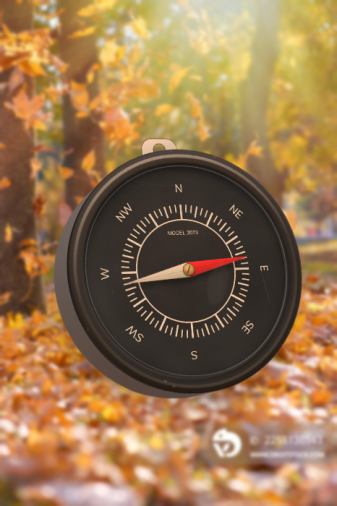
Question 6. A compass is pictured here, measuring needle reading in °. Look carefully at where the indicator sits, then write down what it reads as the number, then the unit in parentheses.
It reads 80 (°)
